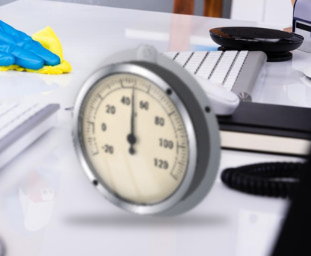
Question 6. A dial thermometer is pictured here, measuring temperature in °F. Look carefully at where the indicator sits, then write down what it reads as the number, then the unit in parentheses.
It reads 50 (°F)
